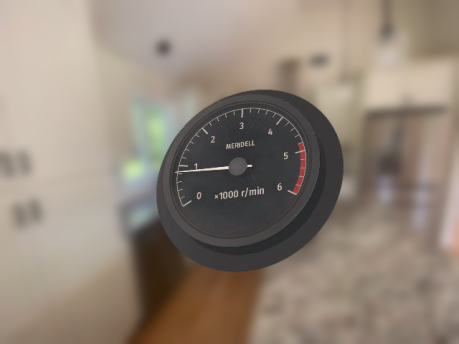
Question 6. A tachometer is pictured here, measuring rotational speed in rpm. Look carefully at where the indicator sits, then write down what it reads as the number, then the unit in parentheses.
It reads 800 (rpm)
